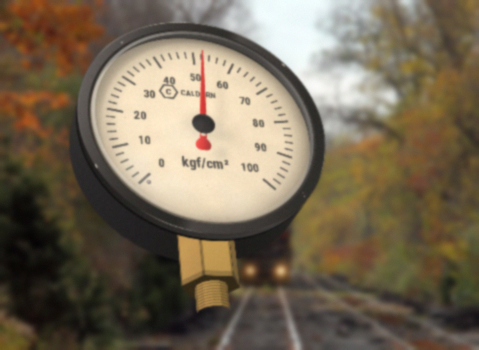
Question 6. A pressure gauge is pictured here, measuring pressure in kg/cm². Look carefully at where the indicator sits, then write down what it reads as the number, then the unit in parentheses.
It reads 52 (kg/cm²)
